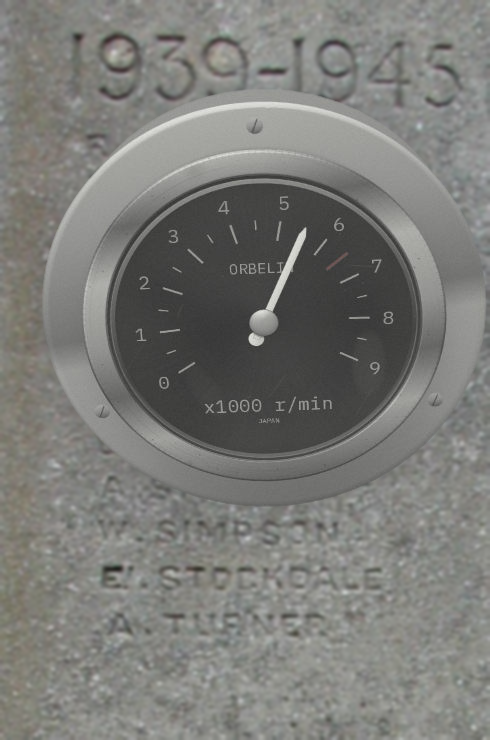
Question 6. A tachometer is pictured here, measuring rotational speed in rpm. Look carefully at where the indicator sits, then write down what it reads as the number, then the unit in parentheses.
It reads 5500 (rpm)
